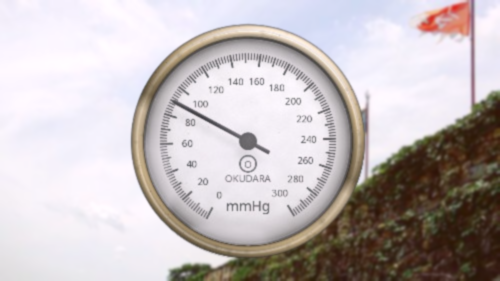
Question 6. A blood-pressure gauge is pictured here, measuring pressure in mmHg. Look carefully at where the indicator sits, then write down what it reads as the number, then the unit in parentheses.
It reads 90 (mmHg)
